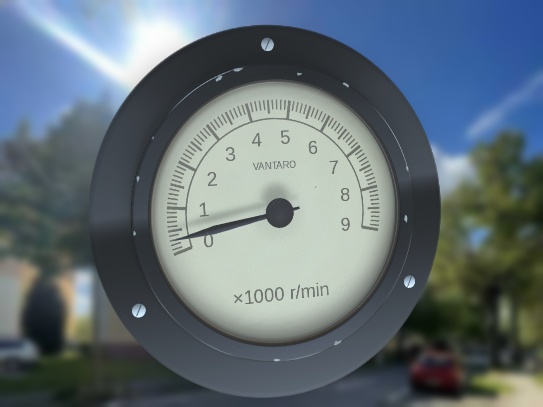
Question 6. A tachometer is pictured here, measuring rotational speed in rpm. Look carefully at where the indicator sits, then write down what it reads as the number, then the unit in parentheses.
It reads 300 (rpm)
